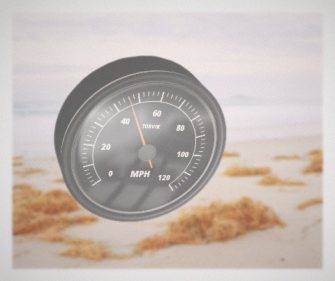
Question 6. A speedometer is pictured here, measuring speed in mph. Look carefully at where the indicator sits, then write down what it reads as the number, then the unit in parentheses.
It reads 46 (mph)
